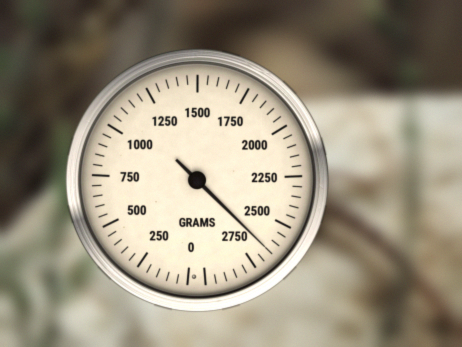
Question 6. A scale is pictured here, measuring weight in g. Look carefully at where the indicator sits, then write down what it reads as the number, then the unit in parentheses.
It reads 2650 (g)
